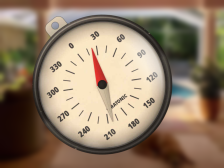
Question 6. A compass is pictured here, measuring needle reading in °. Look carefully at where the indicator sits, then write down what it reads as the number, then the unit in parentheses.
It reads 22.5 (°)
